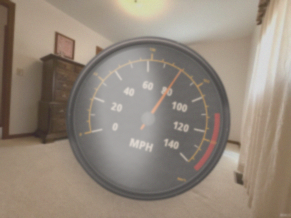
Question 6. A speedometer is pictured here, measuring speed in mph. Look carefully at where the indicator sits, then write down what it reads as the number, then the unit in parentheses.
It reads 80 (mph)
